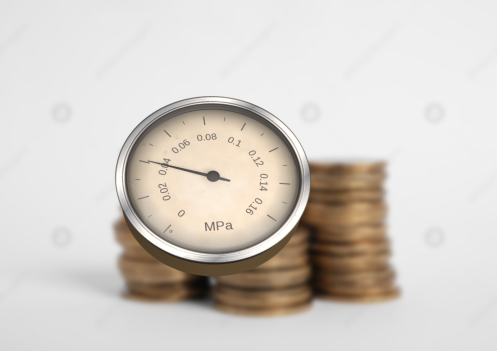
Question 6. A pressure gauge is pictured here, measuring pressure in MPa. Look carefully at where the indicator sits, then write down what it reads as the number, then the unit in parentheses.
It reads 0.04 (MPa)
